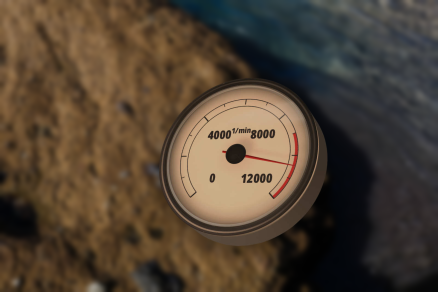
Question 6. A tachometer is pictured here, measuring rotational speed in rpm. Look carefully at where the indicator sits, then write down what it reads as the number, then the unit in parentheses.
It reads 10500 (rpm)
